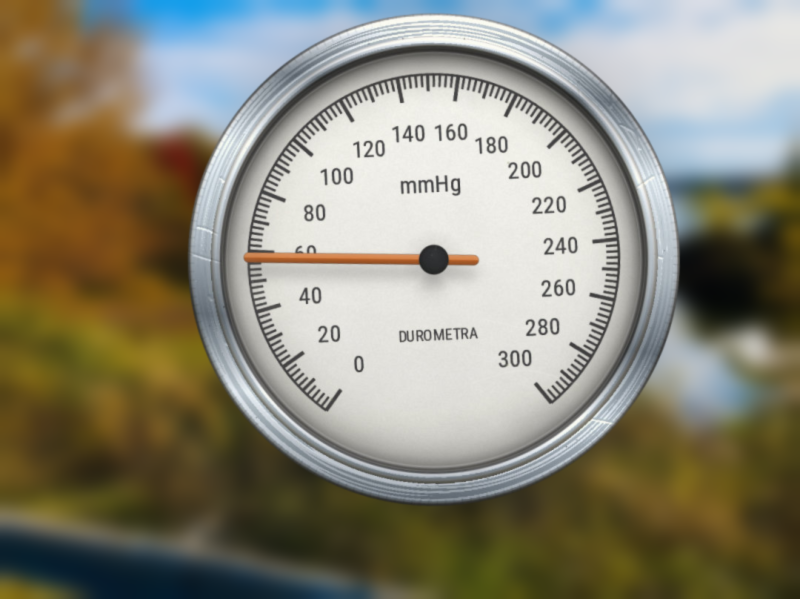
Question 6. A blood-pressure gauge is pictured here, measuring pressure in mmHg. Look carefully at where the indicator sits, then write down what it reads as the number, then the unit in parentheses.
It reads 58 (mmHg)
